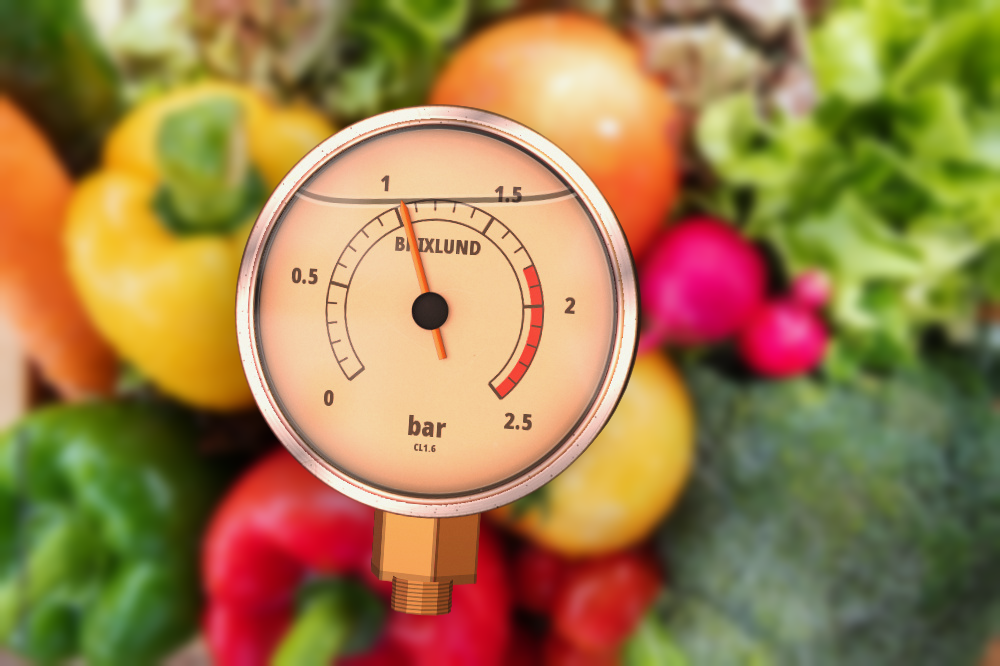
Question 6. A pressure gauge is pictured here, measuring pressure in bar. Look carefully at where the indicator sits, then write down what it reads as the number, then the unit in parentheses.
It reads 1.05 (bar)
